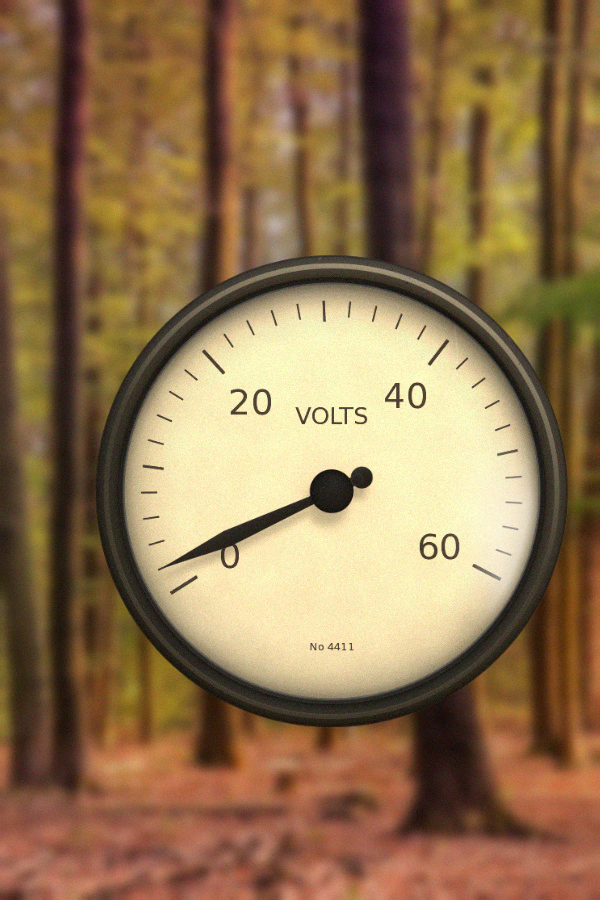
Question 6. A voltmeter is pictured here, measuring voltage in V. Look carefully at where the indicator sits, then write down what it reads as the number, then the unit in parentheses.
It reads 2 (V)
